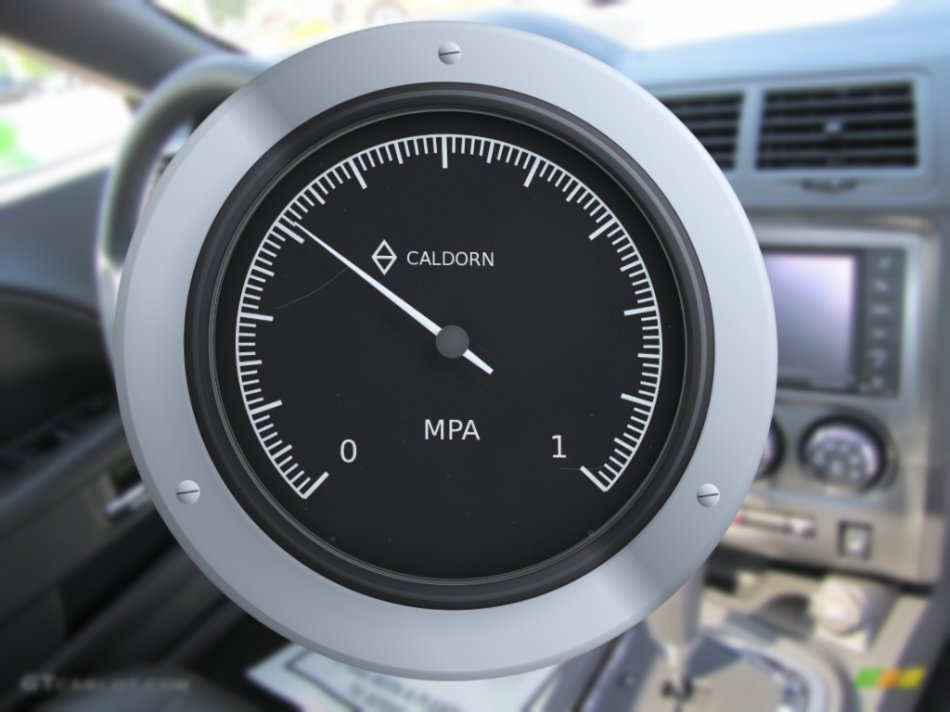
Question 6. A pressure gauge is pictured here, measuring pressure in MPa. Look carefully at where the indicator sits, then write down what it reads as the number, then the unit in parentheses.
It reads 0.31 (MPa)
